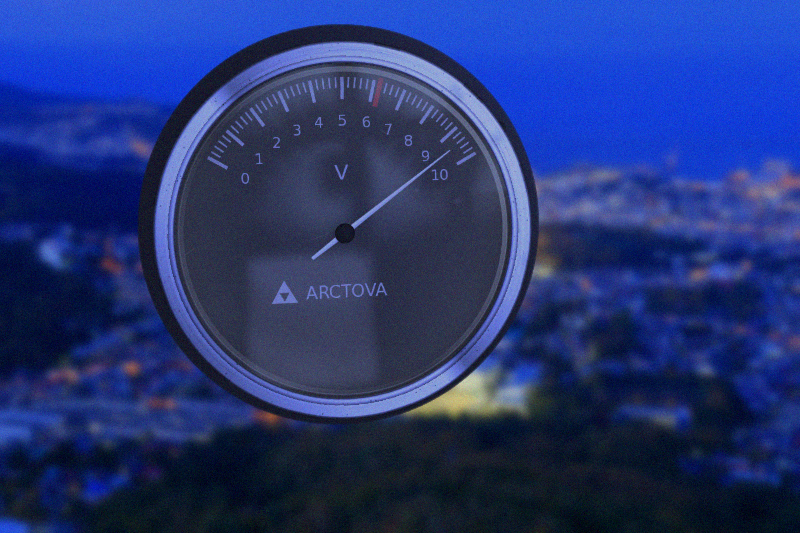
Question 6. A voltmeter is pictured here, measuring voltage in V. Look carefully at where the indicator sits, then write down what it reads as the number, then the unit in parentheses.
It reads 9.4 (V)
